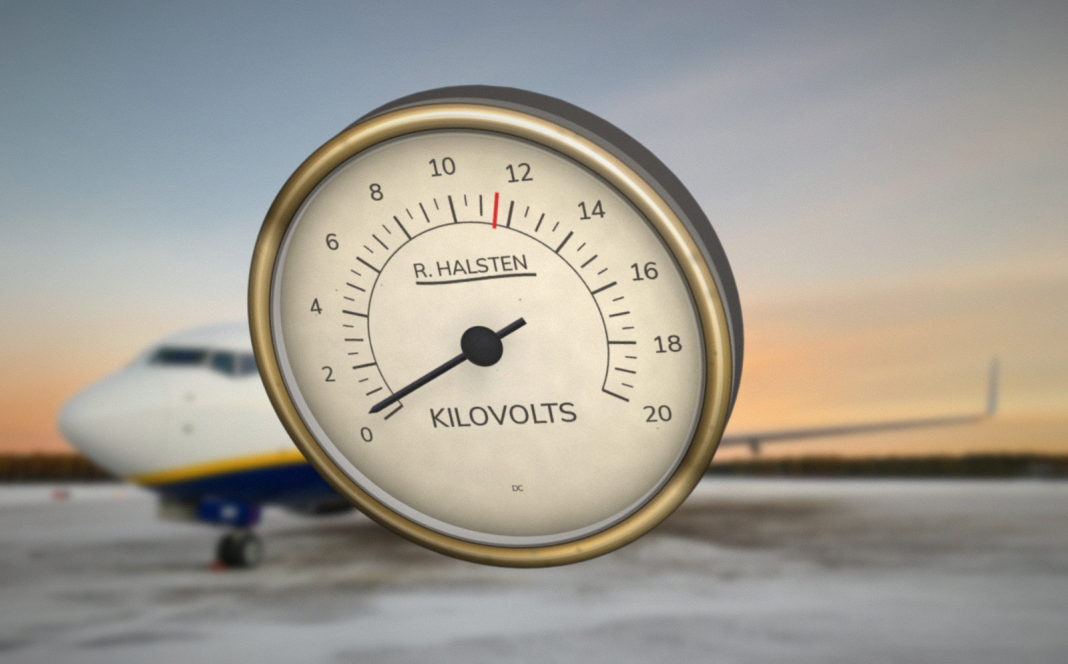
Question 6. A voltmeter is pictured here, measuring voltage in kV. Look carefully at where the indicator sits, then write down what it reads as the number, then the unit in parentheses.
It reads 0.5 (kV)
